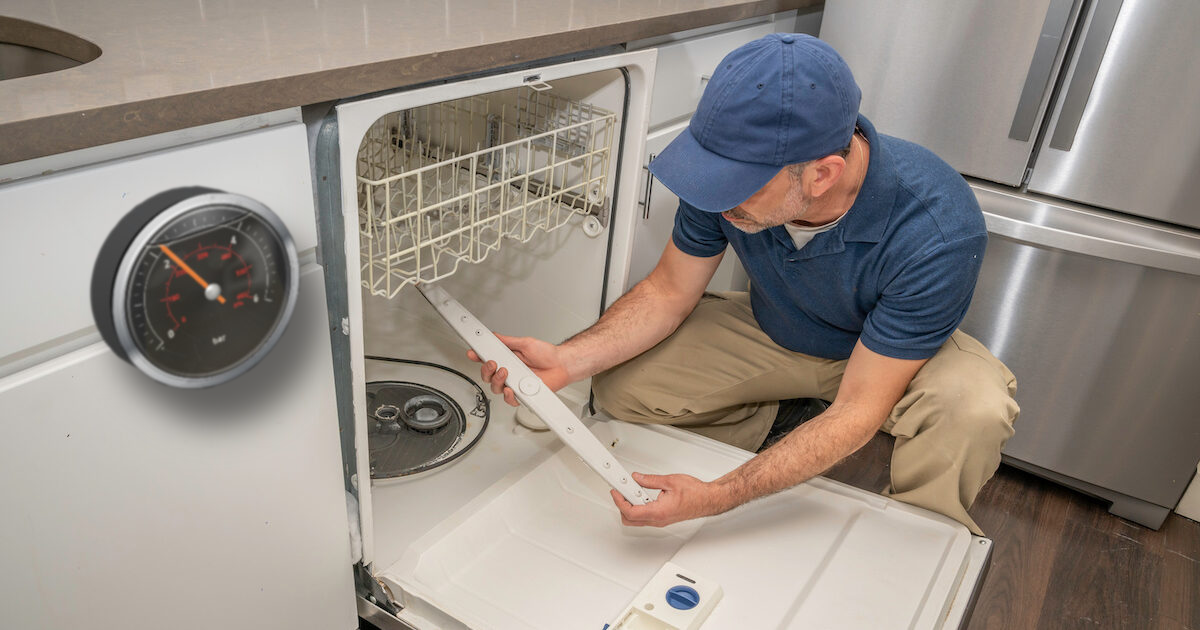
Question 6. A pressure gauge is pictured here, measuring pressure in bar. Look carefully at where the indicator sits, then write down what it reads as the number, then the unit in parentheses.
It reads 2.2 (bar)
